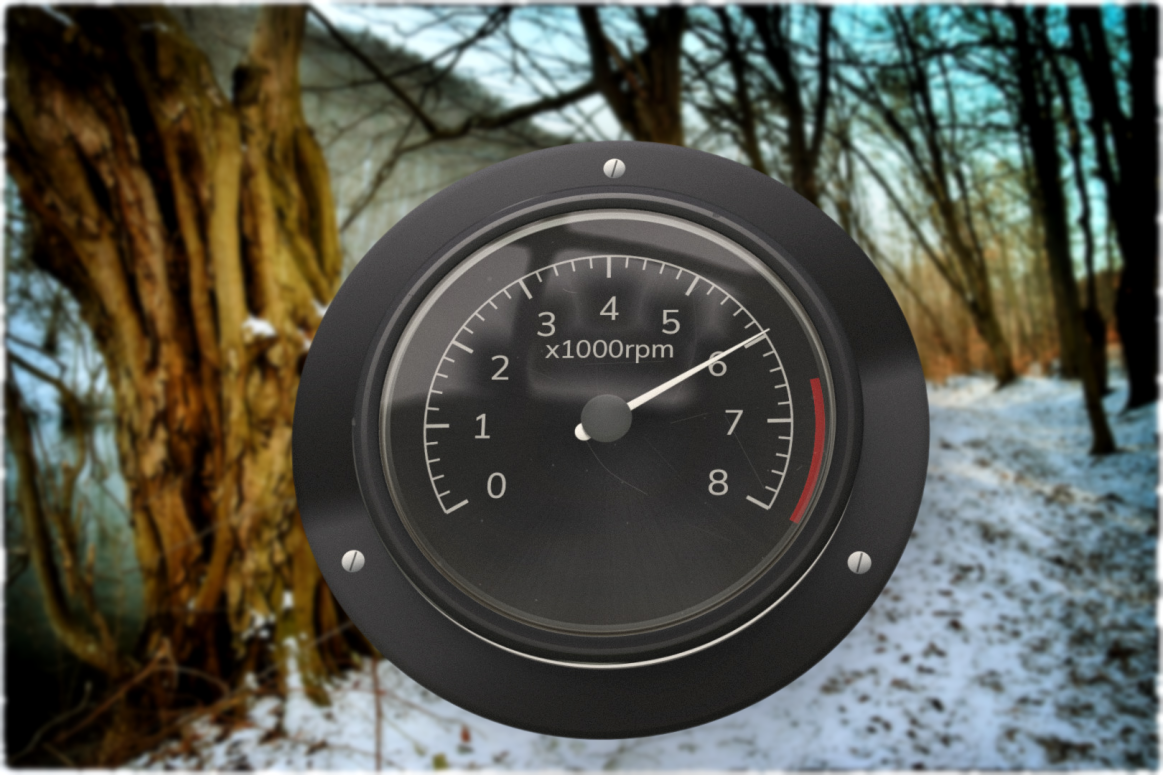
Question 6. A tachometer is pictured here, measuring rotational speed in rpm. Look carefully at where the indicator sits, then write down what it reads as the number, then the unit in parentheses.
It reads 6000 (rpm)
